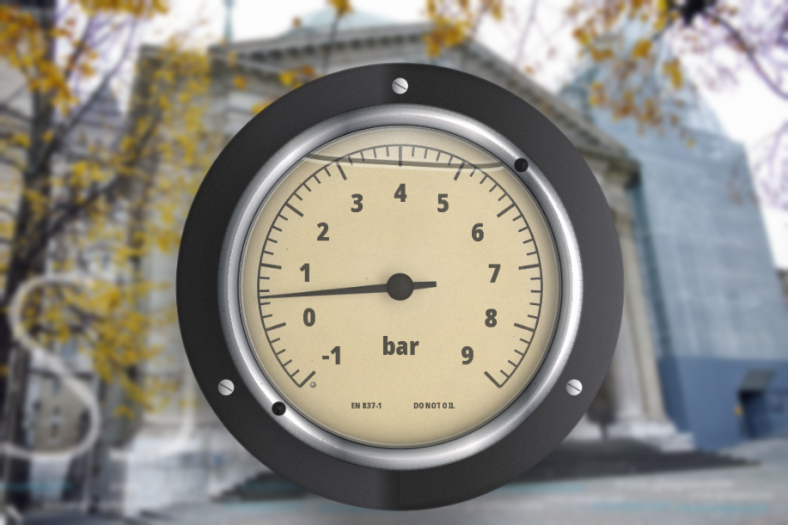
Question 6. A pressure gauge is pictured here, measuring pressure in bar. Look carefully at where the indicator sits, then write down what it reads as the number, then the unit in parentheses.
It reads 0.5 (bar)
